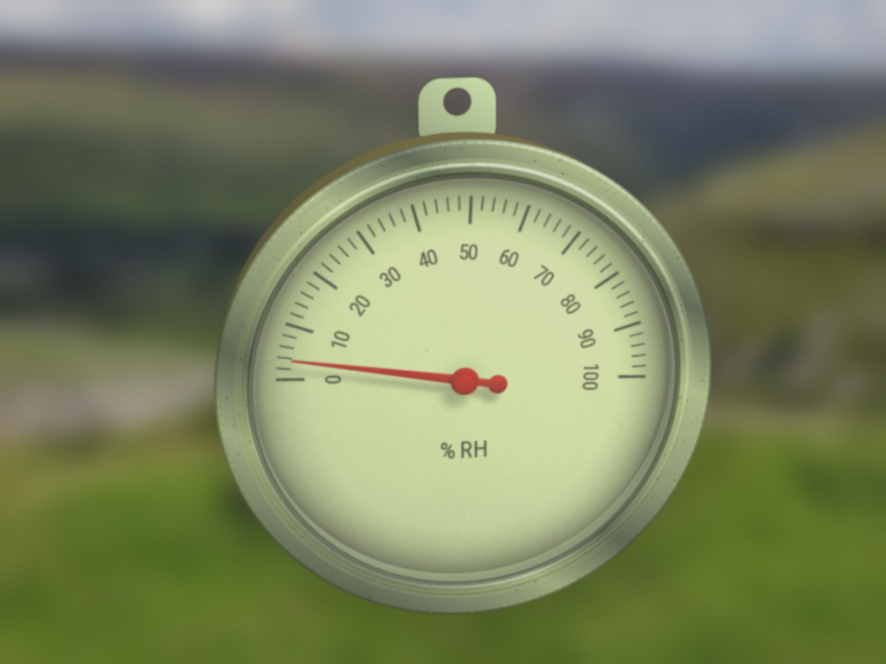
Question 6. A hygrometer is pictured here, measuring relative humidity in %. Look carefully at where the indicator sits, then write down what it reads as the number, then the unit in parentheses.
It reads 4 (%)
